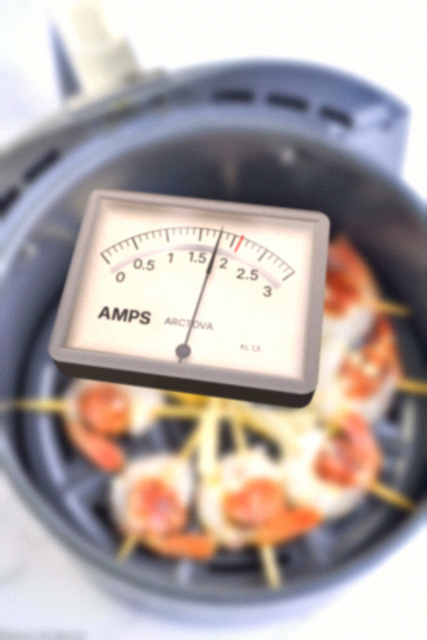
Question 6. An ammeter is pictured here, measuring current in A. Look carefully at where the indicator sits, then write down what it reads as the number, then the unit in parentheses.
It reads 1.8 (A)
